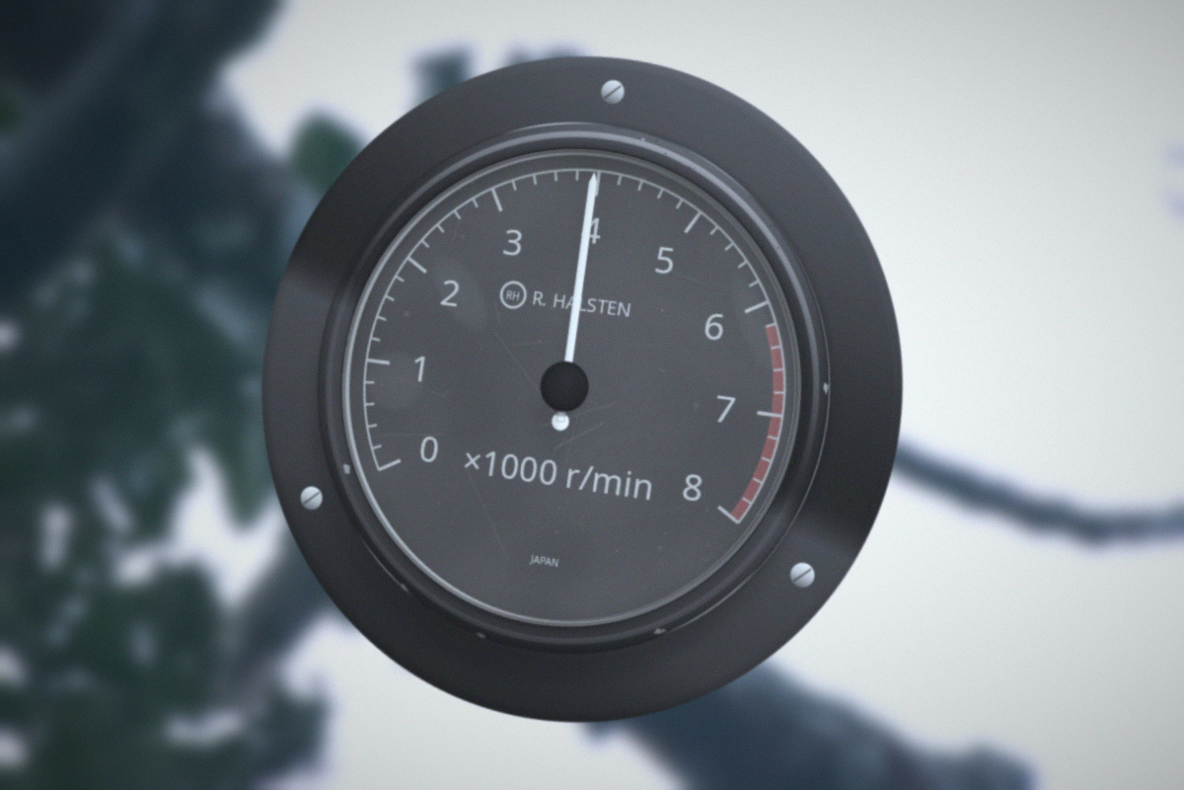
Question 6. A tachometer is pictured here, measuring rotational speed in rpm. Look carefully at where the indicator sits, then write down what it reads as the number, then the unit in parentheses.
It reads 4000 (rpm)
